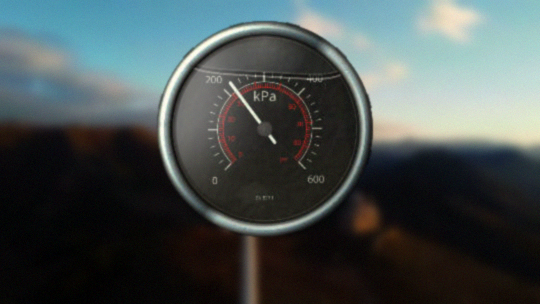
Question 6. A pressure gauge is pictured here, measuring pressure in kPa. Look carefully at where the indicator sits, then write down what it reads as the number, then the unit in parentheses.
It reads 220 (kPa)
